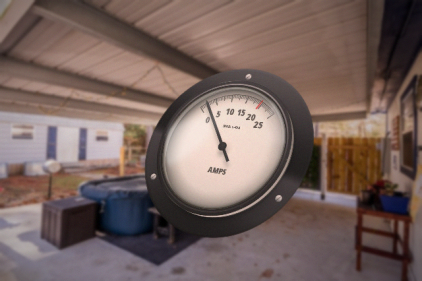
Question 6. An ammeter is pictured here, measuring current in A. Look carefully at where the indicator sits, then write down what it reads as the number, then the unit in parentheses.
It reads 2.5 (A)
